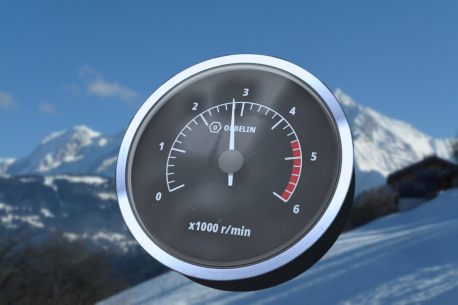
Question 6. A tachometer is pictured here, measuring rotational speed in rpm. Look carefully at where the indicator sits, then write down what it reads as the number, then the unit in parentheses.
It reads 2800 (rpm)
